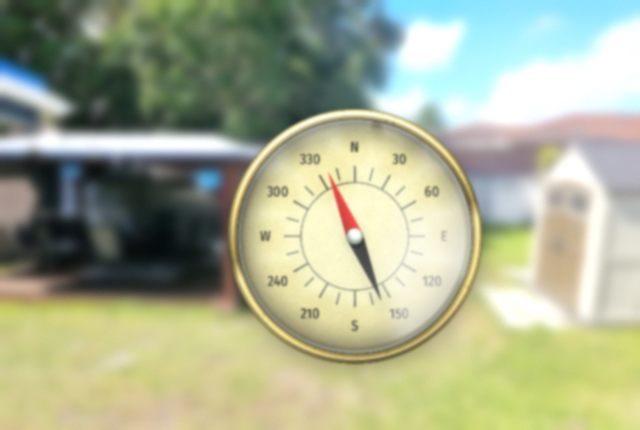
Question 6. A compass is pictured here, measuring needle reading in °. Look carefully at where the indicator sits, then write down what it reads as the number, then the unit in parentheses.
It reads 337.5 (°)
